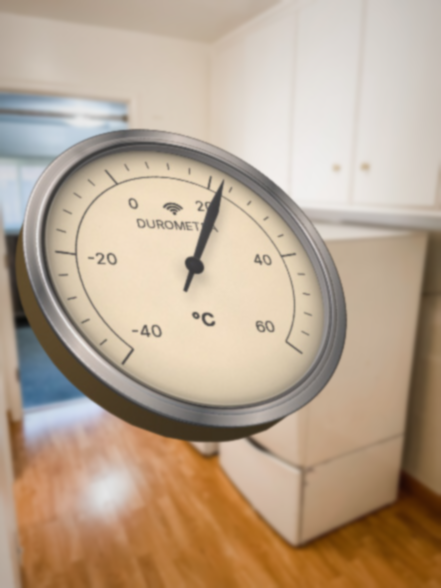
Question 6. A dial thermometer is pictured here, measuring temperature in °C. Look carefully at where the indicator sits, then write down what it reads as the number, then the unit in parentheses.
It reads 22 (°C)
